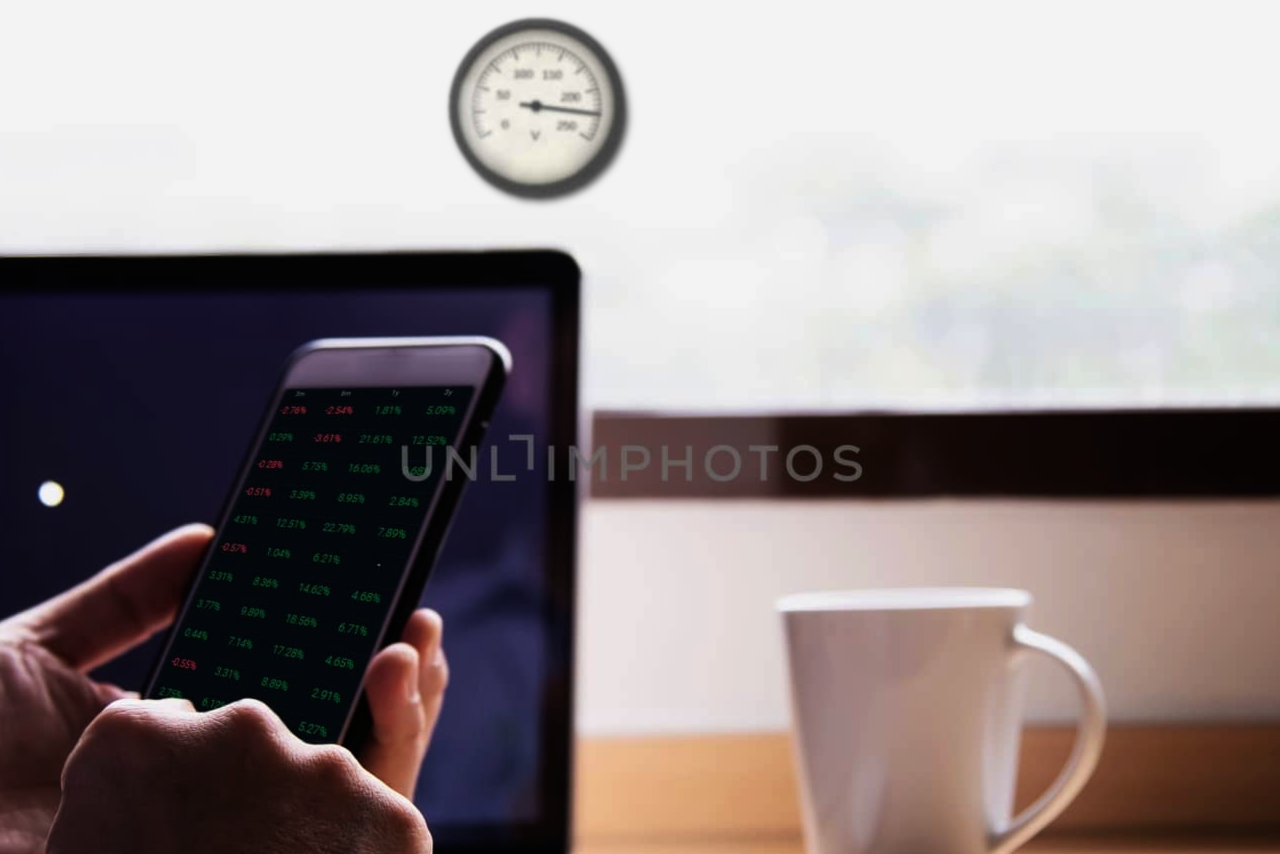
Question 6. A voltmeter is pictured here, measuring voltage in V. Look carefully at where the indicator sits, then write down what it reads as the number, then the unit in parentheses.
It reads 225 (V)
